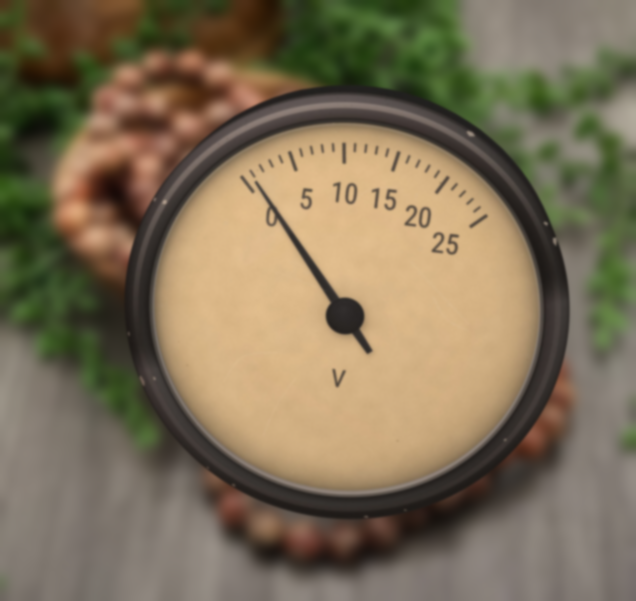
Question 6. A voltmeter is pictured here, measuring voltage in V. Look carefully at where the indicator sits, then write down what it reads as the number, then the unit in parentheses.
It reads 1 (V)
